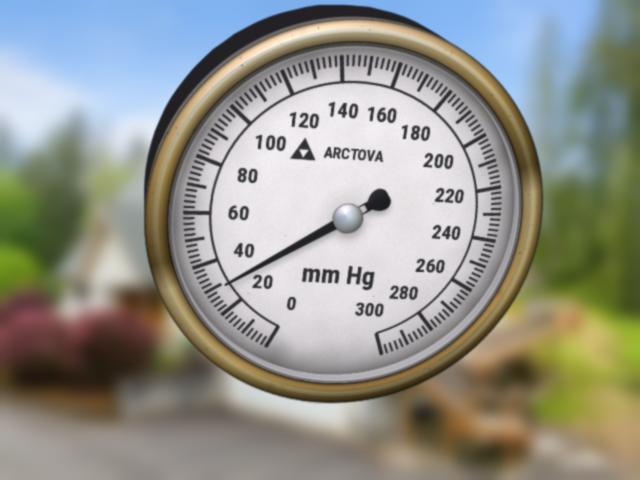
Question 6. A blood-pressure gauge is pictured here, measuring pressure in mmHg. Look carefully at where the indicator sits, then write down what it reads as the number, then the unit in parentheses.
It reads 30 (mmHg)
